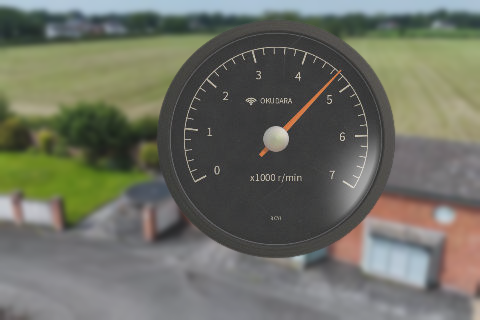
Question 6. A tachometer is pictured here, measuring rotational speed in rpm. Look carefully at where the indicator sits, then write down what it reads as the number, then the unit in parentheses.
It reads 4700 (rpm)
